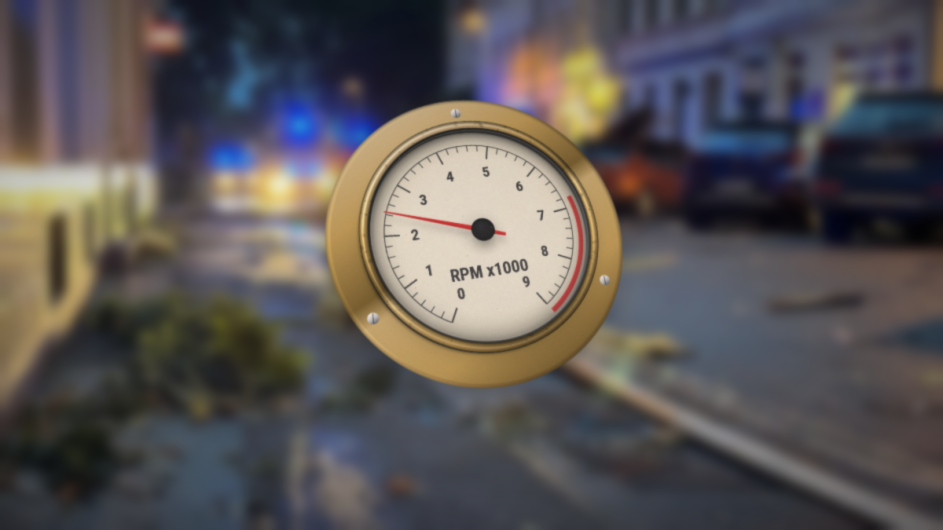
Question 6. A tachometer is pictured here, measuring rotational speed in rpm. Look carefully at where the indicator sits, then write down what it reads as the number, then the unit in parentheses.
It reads 2400 (rpm)
